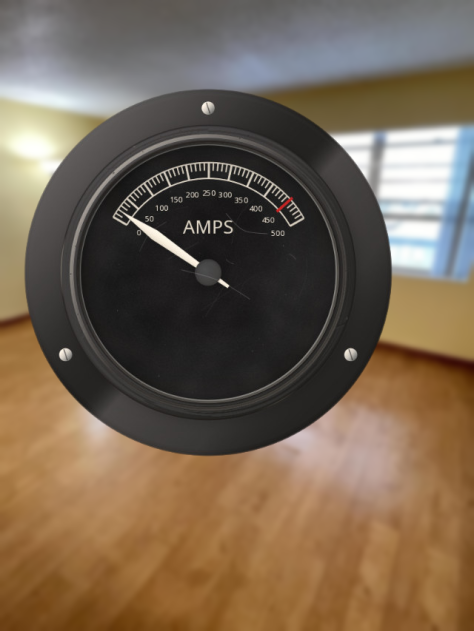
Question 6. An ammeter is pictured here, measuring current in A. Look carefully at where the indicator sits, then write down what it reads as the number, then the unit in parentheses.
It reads 20 (A)
